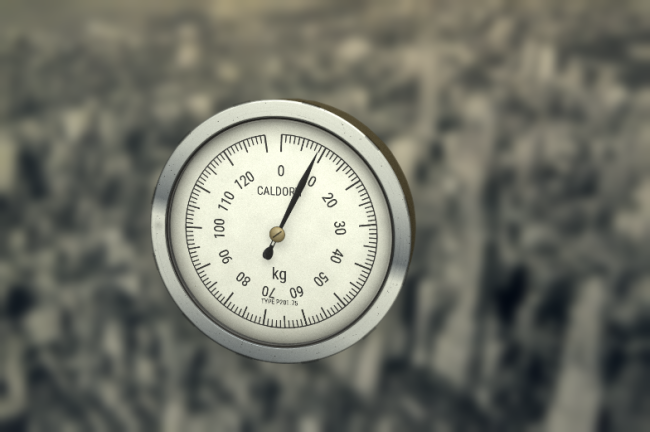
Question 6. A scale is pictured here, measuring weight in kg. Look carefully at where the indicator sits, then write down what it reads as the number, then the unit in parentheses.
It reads 9 (kg)
